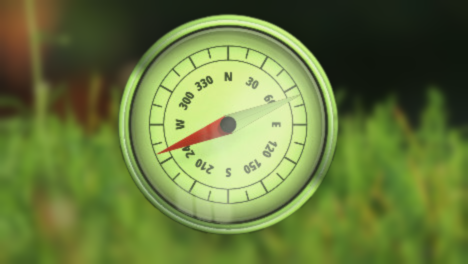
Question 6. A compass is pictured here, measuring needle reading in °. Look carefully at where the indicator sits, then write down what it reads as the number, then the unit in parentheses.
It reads 247.5 (°)
